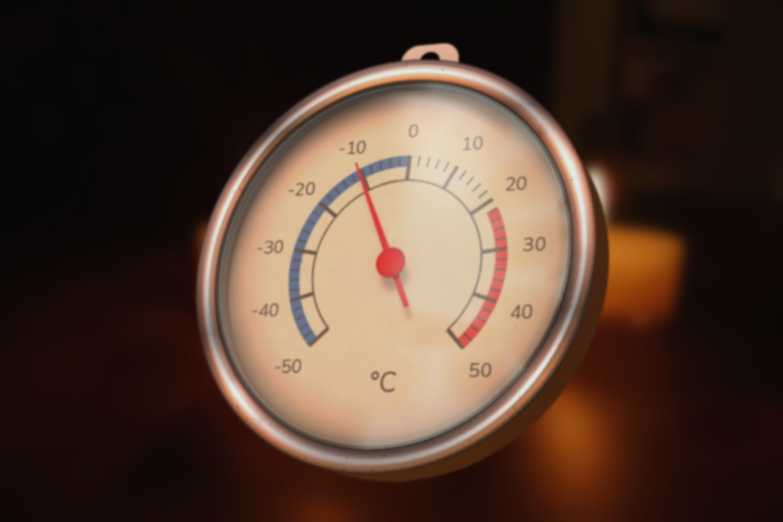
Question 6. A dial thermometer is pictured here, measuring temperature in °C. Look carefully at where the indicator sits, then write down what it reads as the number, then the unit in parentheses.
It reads -10 (°C)
